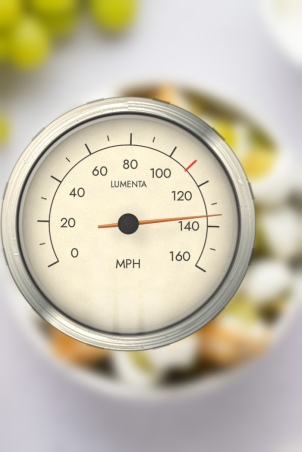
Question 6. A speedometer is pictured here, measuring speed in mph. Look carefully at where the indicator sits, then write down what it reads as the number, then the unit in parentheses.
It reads 135 (mph)
